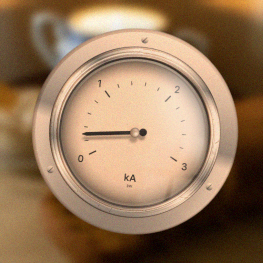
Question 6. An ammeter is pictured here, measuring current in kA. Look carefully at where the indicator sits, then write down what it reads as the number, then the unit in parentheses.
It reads 0.3 (kA)
